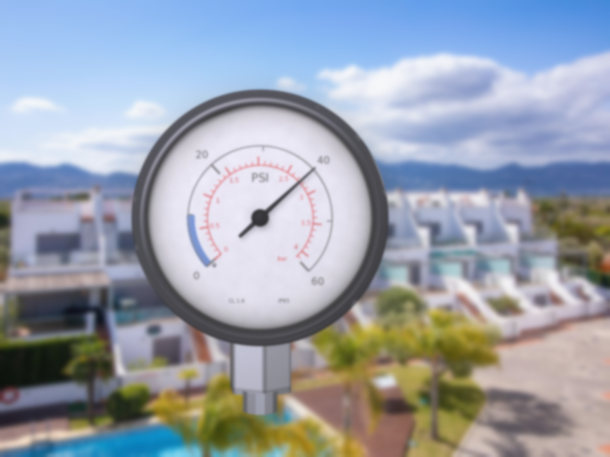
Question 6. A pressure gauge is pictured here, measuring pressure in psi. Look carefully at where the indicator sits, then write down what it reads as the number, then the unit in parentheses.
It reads 40 (psi)
